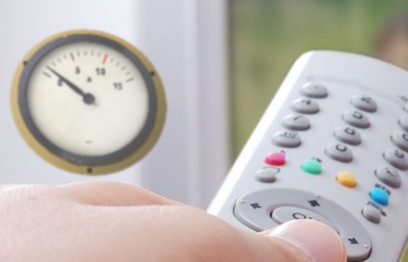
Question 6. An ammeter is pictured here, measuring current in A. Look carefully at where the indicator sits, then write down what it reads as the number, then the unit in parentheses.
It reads 1 (A)
